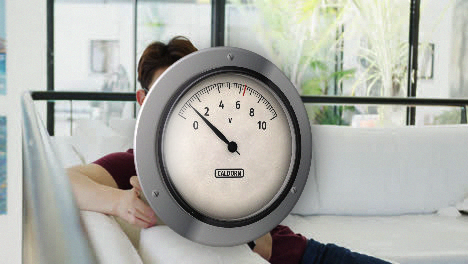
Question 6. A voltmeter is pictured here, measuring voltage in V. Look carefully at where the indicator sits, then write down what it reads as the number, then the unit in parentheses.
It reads 1 (V)
